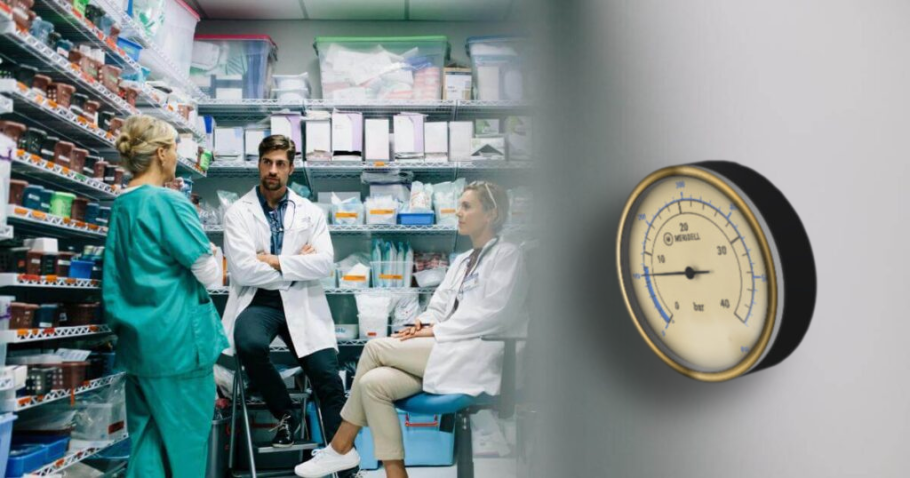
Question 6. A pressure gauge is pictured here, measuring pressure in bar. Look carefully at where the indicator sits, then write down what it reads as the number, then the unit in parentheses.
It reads 7 (bar)
